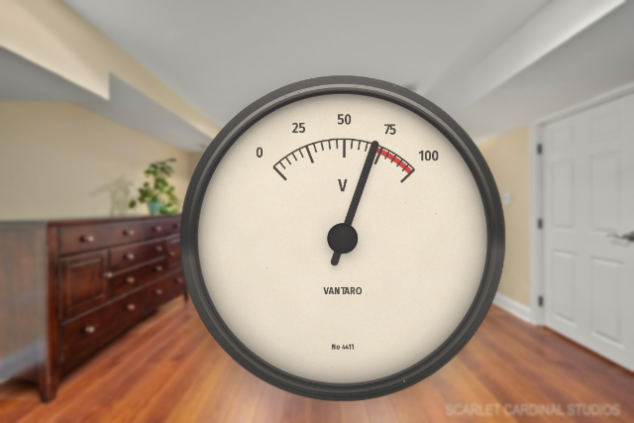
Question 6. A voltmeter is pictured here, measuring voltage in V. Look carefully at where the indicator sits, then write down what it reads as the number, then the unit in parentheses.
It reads 70 (V)
